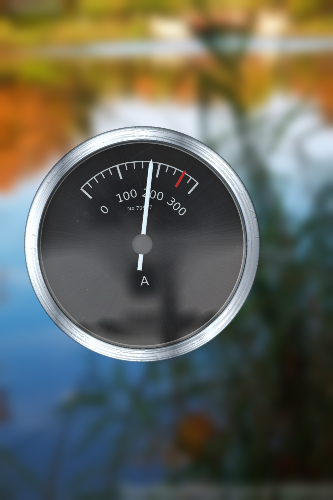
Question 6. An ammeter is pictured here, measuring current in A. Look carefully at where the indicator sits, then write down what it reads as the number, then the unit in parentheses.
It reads 180 (A)
